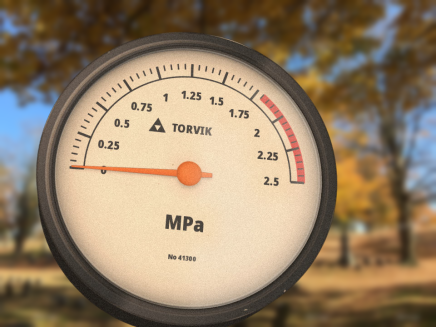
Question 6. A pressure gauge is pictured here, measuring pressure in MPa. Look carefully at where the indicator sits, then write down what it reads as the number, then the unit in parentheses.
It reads 0 (MPa)
